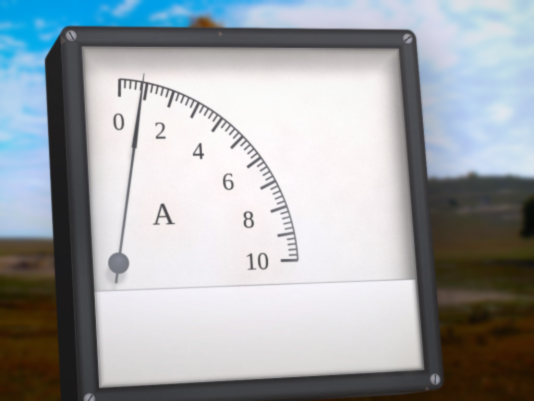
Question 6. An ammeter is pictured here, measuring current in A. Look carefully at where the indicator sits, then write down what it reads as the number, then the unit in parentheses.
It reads 0.8 (A)
